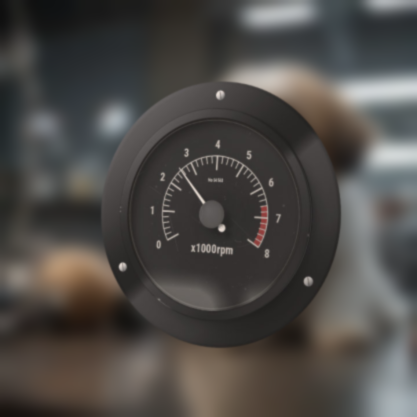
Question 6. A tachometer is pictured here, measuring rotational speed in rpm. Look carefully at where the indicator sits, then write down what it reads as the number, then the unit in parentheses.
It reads 2600 (rpm)
